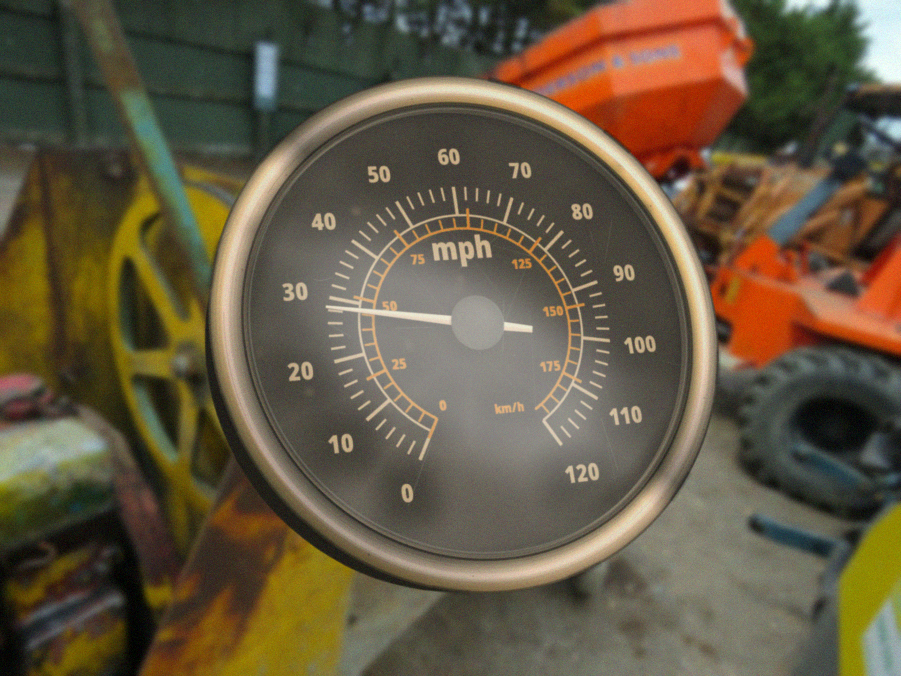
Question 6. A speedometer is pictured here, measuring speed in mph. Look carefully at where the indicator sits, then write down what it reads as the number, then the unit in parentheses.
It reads 28 (mph)
